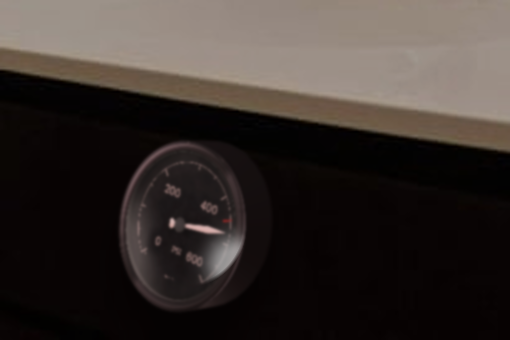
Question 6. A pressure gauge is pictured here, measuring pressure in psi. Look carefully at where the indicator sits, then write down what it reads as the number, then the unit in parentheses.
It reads 475 (psi)
